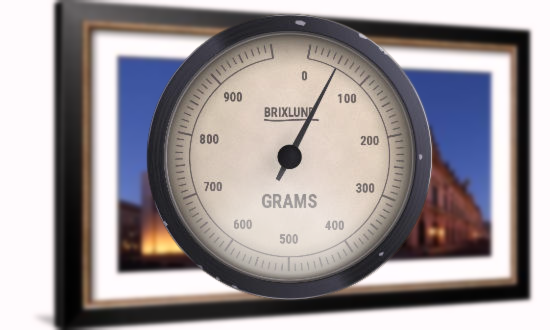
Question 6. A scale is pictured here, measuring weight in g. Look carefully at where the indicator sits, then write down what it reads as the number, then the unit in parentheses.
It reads 50 (g)
